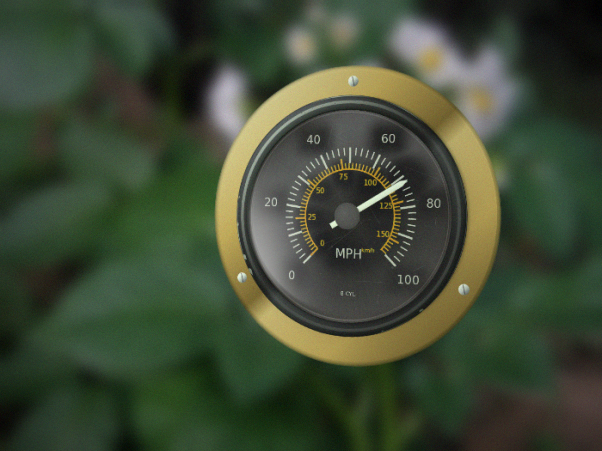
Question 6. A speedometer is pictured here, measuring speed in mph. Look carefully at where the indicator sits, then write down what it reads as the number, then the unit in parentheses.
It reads 72 (mph)
